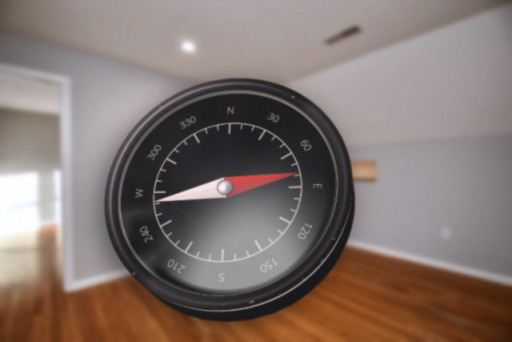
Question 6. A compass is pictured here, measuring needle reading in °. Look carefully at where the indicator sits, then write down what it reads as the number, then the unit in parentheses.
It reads 80 (°)
